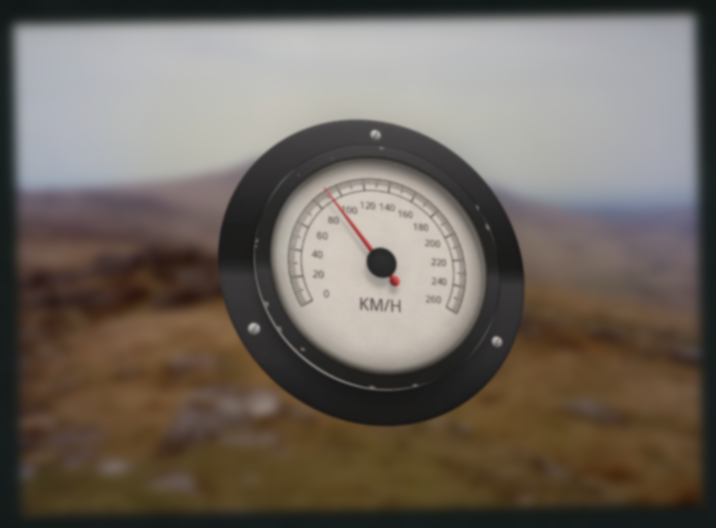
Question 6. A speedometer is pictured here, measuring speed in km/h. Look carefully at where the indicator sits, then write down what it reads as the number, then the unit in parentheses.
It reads 90 (km/h)
